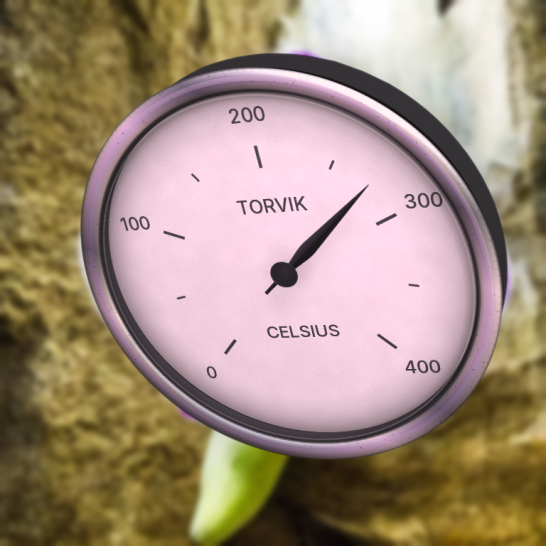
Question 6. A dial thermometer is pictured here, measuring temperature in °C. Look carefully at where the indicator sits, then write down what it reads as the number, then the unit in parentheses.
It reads 275 (°C)
